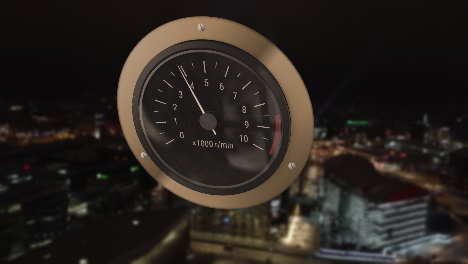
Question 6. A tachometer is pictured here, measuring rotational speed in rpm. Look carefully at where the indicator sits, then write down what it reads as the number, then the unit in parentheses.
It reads 4000 (rpm)
